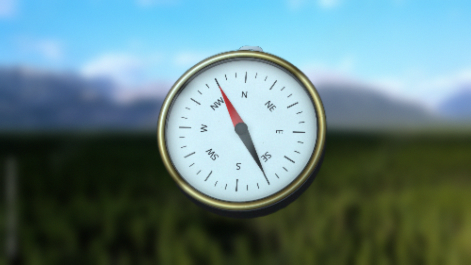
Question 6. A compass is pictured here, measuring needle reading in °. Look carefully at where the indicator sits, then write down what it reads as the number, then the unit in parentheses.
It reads 330 (°)
